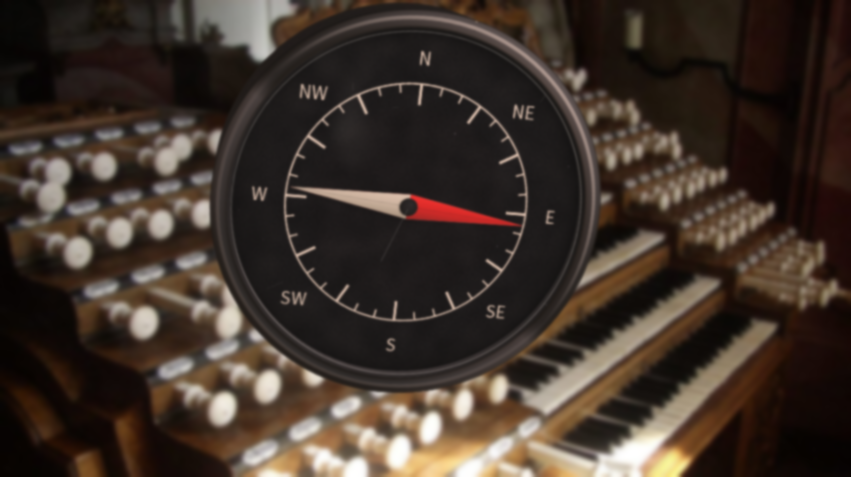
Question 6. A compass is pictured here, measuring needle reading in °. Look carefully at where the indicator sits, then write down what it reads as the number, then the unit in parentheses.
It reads 95 (°)
